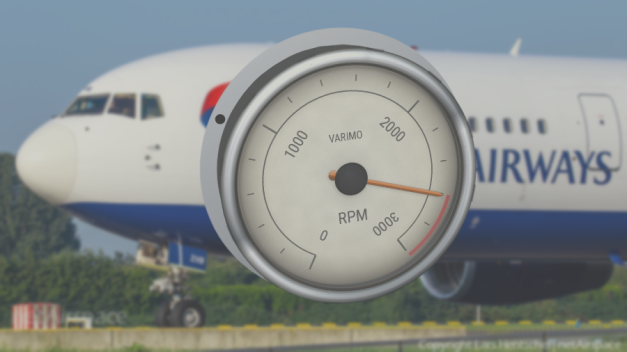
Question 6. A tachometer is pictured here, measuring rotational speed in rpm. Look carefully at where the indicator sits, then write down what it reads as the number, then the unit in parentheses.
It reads 2600 (rpm)
